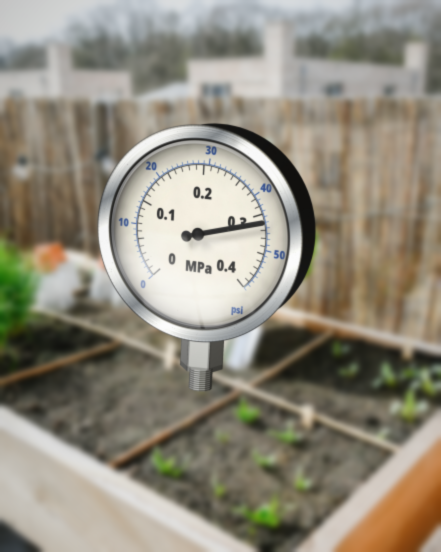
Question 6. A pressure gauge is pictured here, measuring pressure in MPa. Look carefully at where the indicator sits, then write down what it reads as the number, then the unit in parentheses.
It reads 0.31 (MPa)
